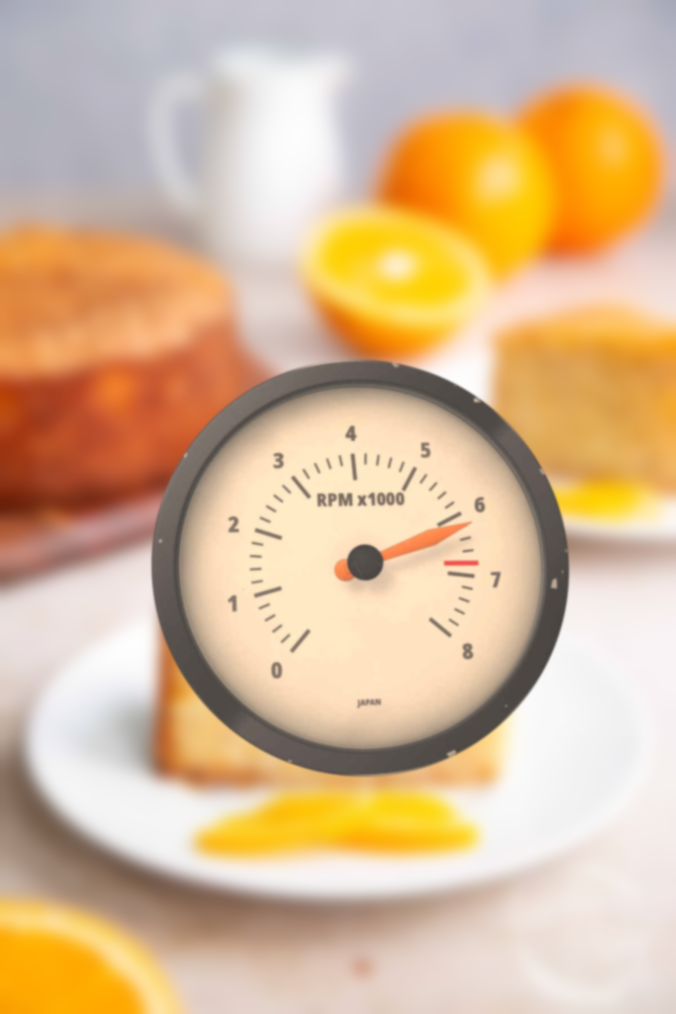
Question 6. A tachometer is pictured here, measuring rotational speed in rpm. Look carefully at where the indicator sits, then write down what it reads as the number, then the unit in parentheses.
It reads 6200 (rpm)
